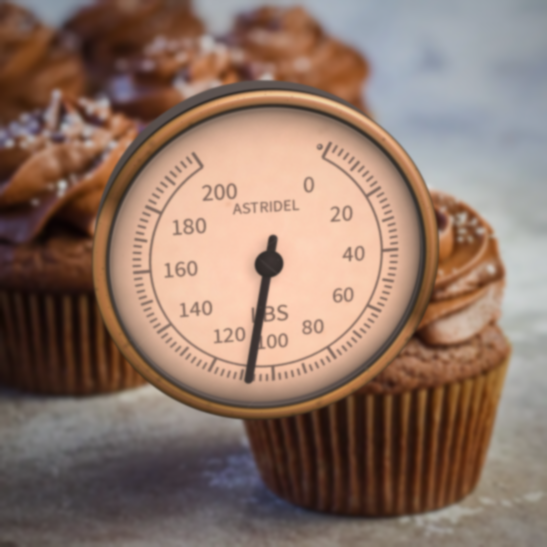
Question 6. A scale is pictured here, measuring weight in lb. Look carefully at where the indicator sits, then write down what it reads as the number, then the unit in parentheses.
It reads 108 (lb)
